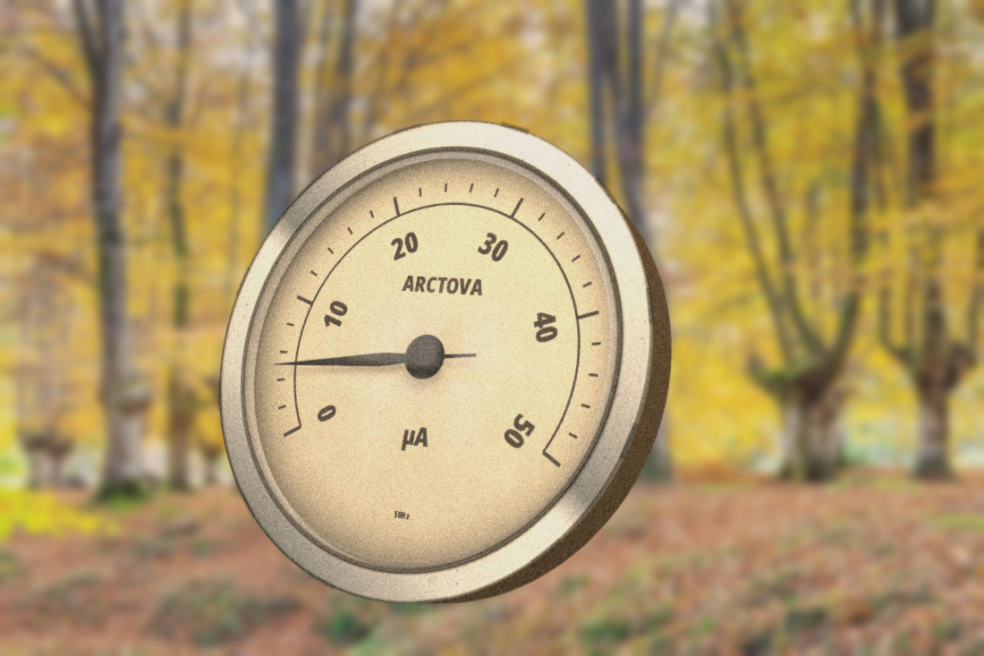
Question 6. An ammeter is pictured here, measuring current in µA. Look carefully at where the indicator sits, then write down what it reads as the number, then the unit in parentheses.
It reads 5 (µA)
